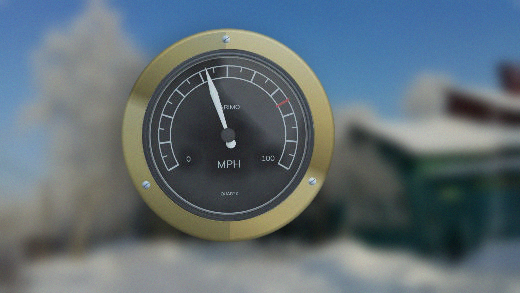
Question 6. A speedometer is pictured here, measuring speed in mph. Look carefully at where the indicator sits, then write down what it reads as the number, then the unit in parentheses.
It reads 42.5 (mph)
